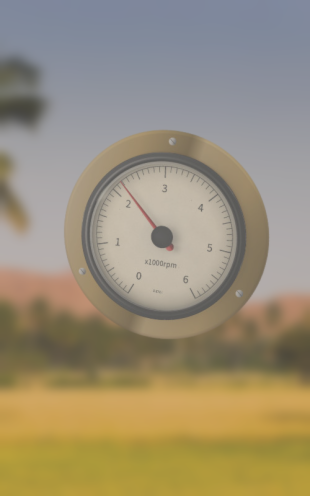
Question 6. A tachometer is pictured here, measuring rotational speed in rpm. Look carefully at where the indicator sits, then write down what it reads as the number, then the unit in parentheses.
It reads 2200 (rpm)
